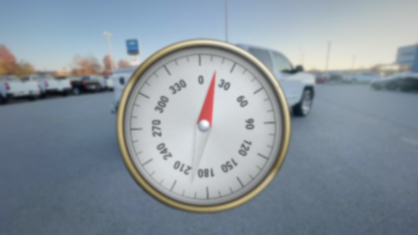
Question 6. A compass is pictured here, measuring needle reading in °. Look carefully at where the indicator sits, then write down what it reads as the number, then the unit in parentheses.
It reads 15 (°)
